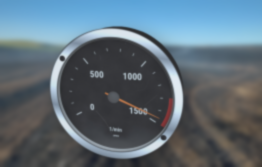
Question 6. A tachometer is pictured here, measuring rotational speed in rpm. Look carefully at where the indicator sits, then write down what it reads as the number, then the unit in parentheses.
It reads 1450 (rpm)
